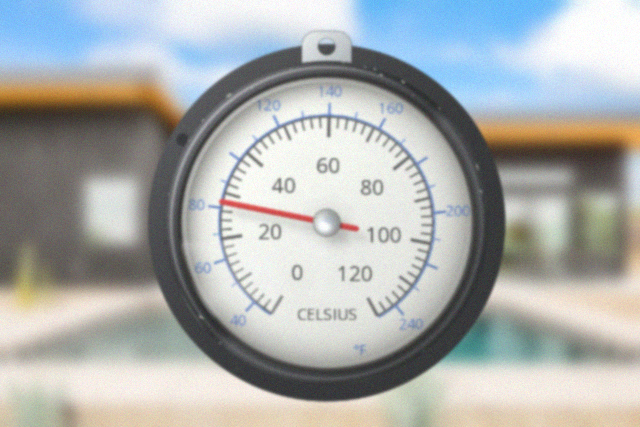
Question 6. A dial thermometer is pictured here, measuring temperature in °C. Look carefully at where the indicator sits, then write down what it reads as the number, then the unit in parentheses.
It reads 28 (°C)
